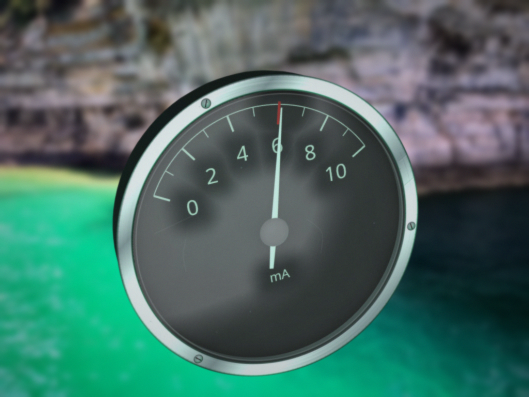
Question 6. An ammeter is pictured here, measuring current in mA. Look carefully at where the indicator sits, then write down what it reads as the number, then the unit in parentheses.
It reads 6 (mA)
